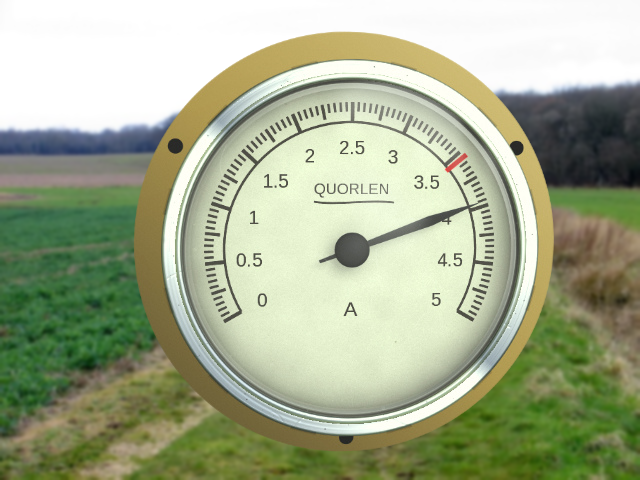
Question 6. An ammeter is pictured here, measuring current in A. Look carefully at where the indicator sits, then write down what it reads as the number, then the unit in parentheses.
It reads 3.95 (A)
